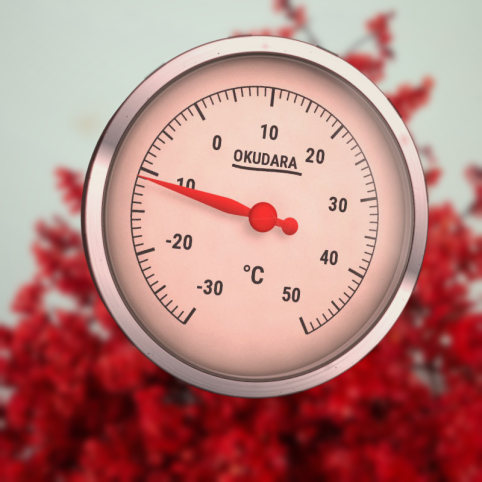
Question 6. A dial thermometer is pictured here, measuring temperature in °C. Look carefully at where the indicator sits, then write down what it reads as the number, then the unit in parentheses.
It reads -11 (°C)
